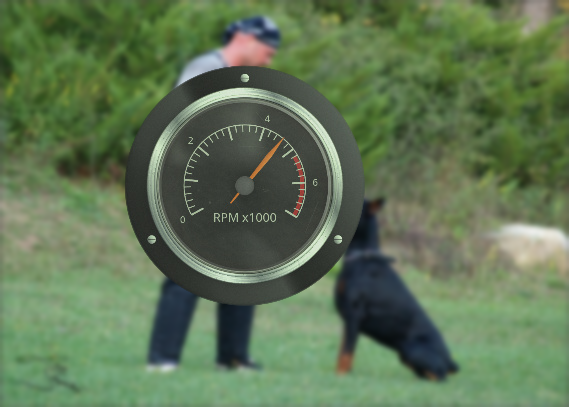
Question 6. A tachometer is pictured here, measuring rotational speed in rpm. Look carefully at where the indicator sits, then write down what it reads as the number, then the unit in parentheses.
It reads 4600 (rpm)
